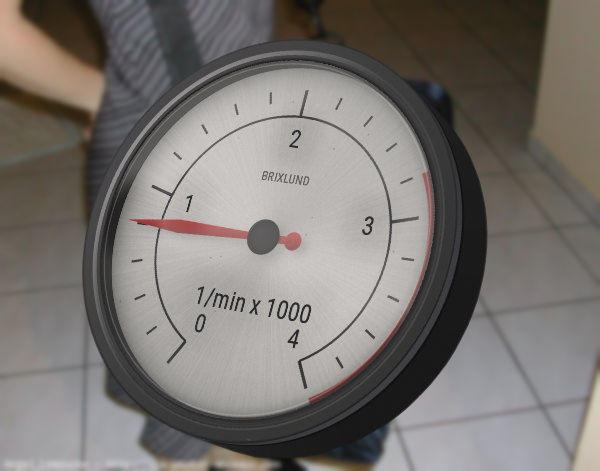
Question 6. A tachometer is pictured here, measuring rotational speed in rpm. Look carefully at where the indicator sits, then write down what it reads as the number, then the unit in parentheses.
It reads 800 (rpm)
